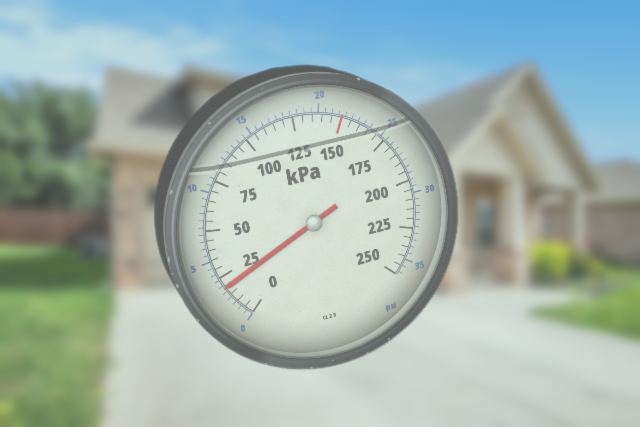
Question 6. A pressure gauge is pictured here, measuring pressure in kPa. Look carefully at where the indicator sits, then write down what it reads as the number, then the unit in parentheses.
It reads 20 (kPa)
